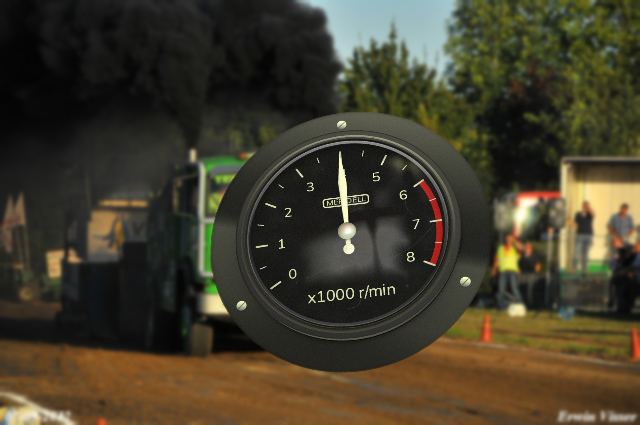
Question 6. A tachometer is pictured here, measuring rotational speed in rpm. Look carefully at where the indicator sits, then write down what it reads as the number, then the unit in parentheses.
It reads 4000 (rpm)
